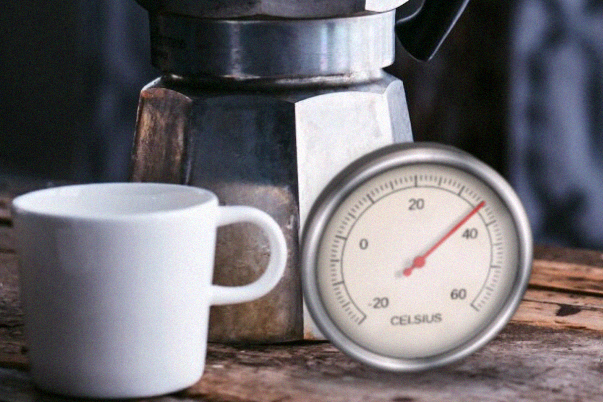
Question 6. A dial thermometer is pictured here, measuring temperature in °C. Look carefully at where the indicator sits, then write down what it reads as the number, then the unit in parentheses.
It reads 35 (°C)
